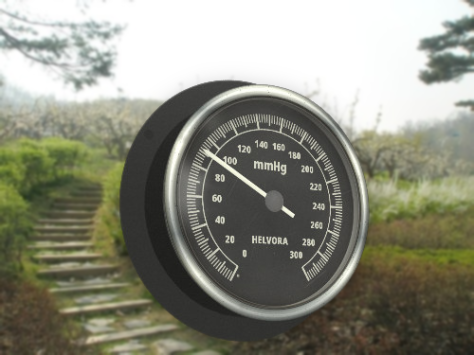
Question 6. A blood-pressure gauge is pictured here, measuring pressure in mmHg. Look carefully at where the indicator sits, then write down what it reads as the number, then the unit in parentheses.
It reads 90 (mmHg)
